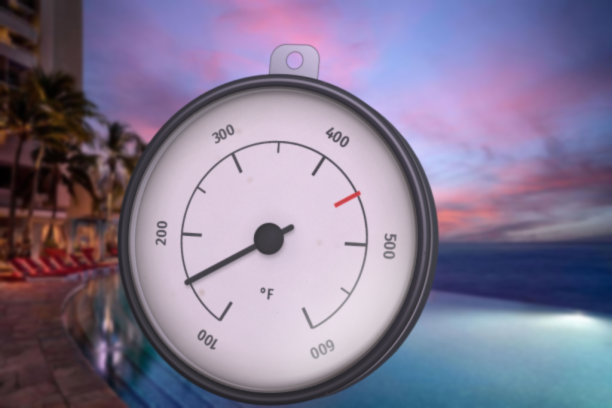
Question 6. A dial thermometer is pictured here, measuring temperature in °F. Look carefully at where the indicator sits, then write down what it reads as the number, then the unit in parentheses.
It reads 150 (°F)
